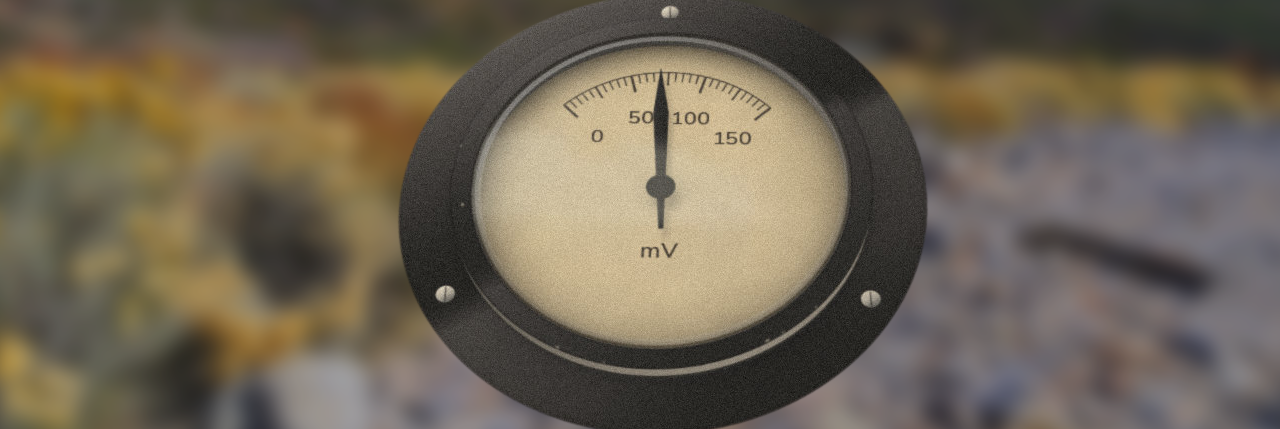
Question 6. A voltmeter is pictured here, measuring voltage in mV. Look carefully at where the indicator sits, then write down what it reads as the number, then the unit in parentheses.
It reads 70 (mV)
